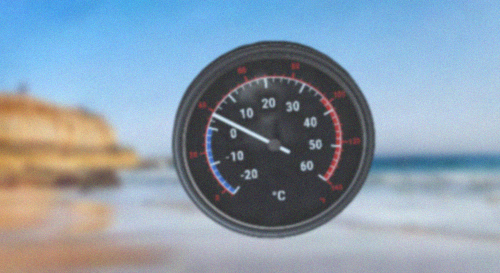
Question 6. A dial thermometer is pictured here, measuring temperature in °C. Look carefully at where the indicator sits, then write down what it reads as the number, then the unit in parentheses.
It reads 4 (°C)
